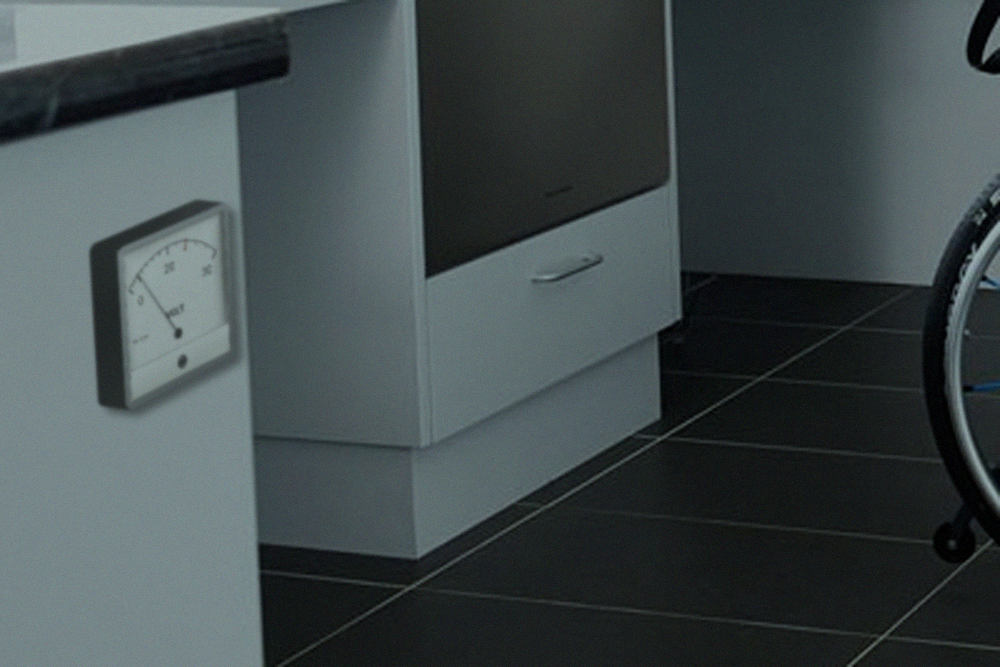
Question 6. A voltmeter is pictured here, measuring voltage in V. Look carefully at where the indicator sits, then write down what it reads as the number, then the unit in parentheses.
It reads 10 (V)
